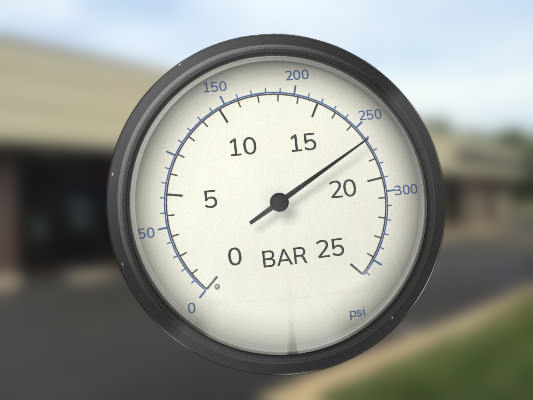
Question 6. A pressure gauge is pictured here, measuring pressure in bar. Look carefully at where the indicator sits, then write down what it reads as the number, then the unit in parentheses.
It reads 18 (bar)
